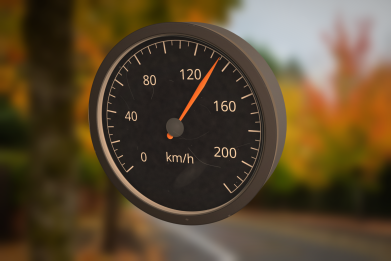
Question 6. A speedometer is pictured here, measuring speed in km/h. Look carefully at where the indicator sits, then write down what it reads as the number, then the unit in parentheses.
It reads 135 (km/h)
